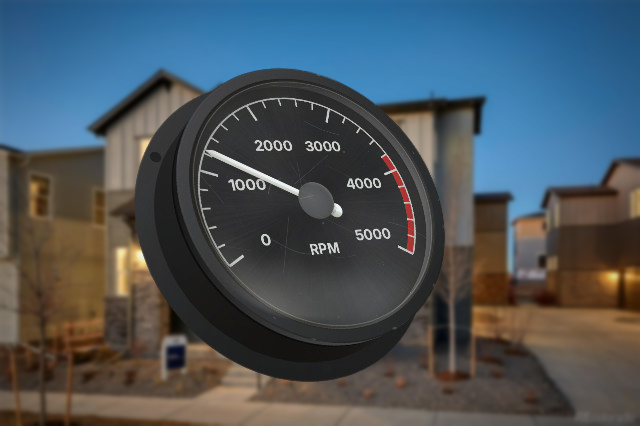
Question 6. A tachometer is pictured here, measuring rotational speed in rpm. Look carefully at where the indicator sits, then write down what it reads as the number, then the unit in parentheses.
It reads 1200 (rpm)
